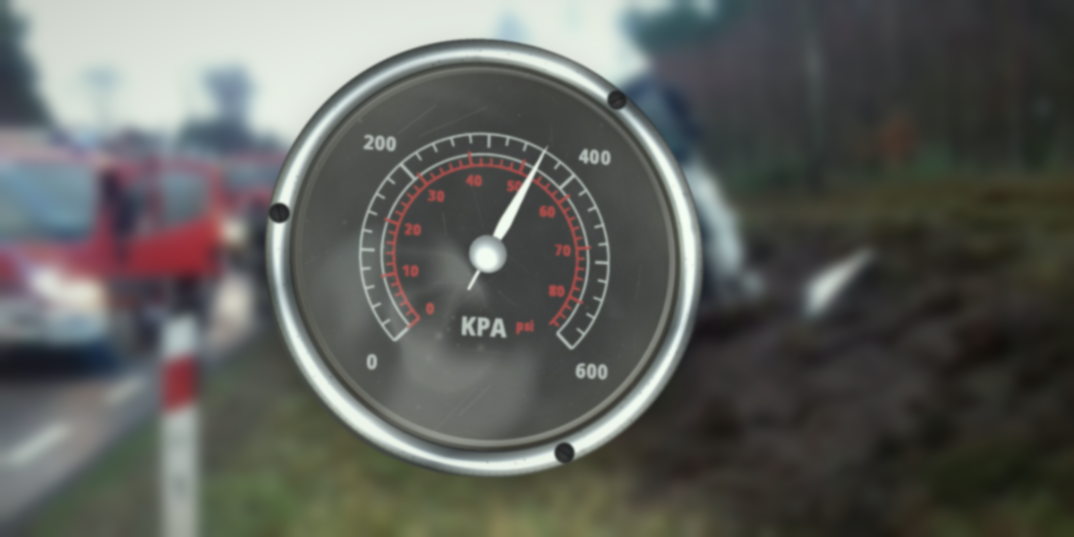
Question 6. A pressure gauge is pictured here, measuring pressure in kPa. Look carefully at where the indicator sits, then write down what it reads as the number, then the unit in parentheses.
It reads 360 (kPa)
